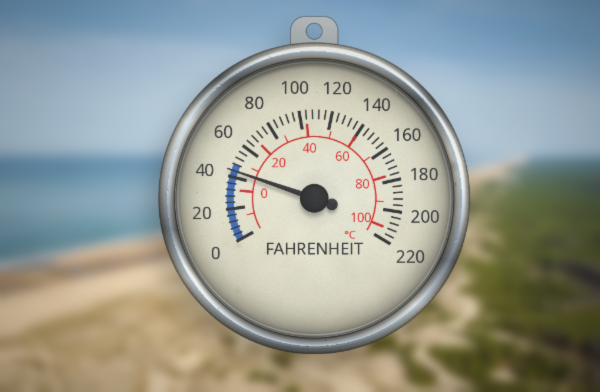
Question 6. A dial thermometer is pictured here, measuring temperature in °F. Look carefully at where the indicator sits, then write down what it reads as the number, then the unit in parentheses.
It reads 44 (°F)
